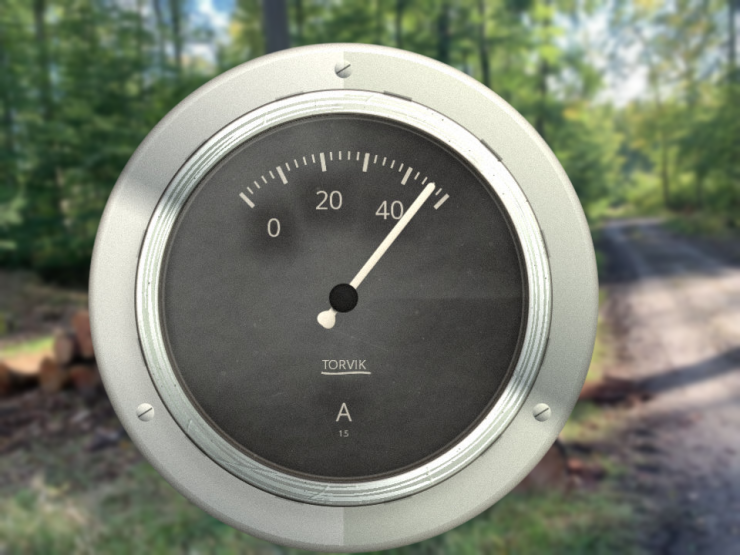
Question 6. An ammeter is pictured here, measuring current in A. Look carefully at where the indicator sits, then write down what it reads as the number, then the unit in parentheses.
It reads 46 (A)
